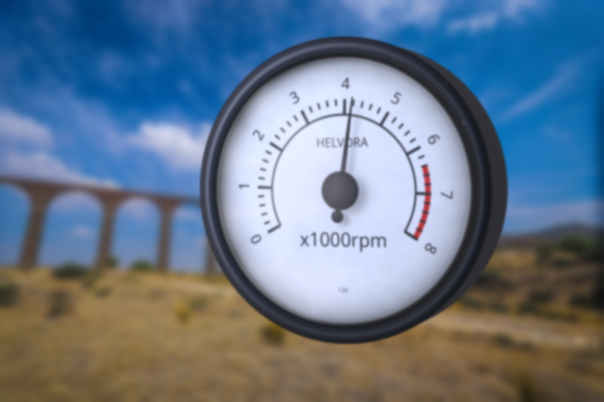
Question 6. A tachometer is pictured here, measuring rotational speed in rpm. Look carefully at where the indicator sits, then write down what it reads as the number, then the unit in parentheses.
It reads 4200 (rpm)
